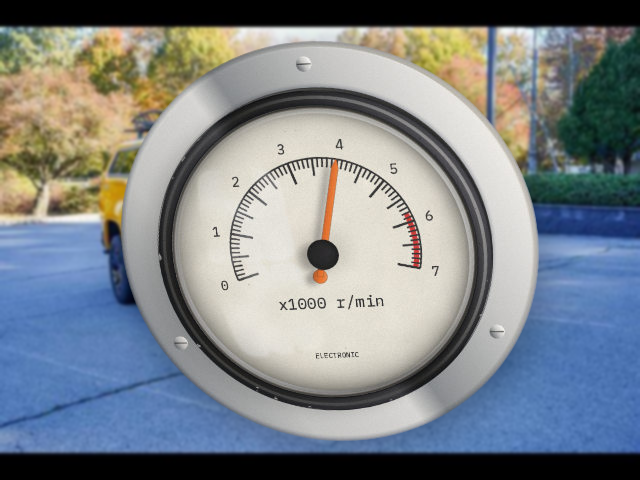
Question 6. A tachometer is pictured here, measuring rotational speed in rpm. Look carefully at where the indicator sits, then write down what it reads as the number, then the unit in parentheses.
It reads 4000 (rpm)
